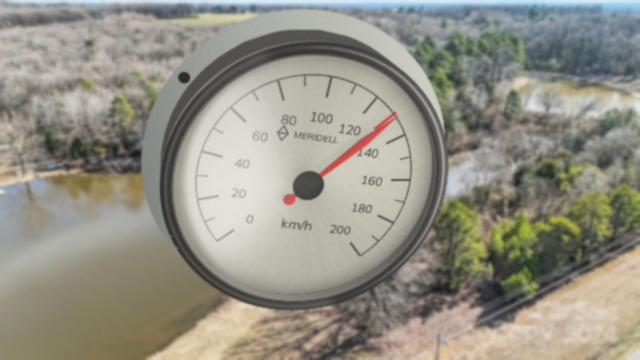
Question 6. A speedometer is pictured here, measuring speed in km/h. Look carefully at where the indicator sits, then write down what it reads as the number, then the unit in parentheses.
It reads 130 (km/h)
